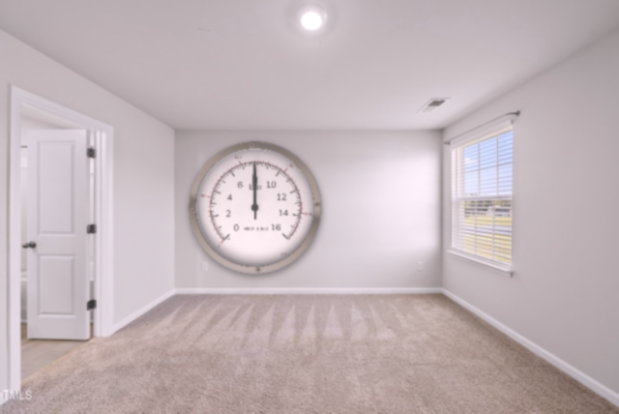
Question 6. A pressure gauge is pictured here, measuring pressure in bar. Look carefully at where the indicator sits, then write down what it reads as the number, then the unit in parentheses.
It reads 8 (bar)
